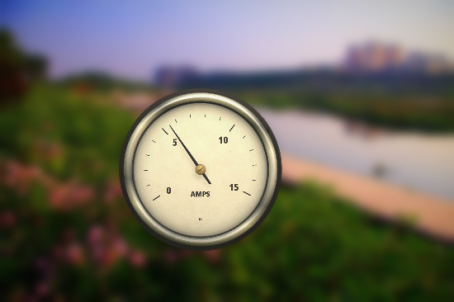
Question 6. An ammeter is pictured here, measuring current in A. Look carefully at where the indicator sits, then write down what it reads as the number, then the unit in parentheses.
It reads 5.5 (A)
